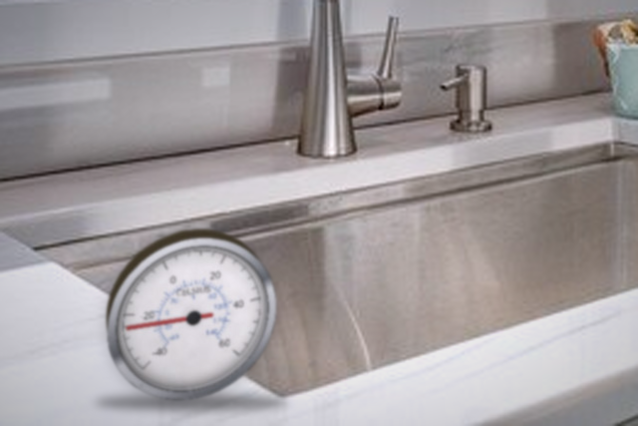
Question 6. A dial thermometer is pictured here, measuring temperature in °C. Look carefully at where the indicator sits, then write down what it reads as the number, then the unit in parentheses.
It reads -24 (°C)
